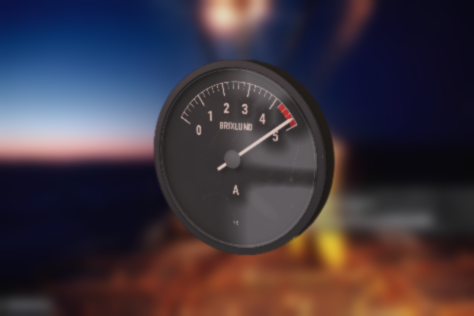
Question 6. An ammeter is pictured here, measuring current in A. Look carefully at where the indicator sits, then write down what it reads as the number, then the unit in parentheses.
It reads 4.8 (A)
